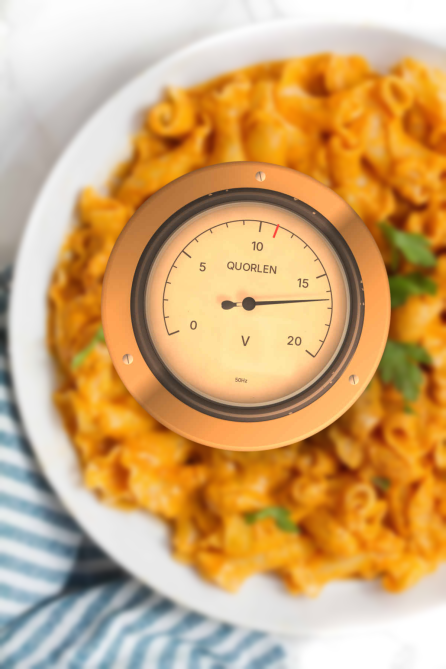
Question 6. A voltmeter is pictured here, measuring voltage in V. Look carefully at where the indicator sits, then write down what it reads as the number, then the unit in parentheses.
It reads 16.5 (V)
